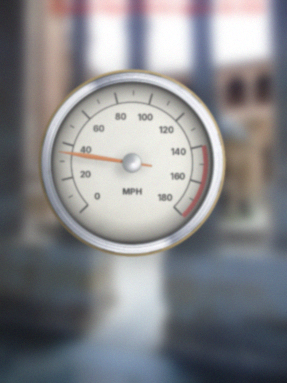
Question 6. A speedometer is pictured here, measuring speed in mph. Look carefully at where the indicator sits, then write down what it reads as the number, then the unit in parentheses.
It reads 35 (mph)
